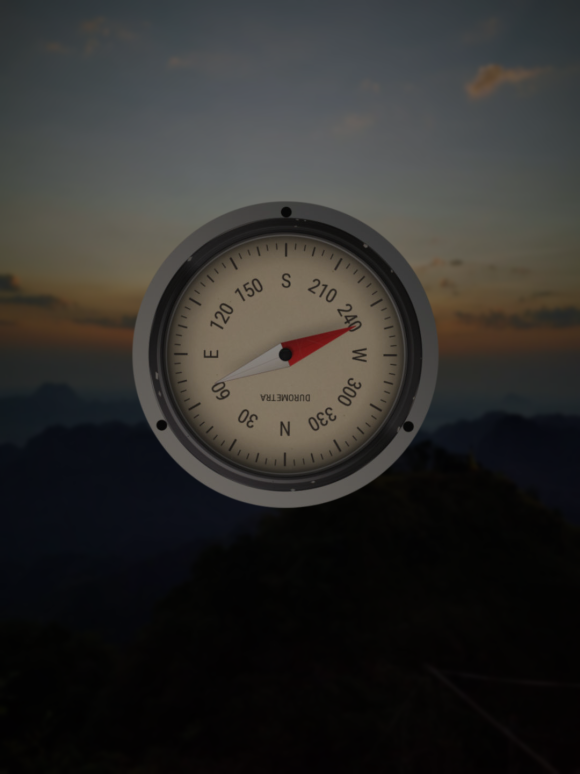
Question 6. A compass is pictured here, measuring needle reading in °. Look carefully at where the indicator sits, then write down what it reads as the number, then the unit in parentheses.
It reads 247.5 (°)
